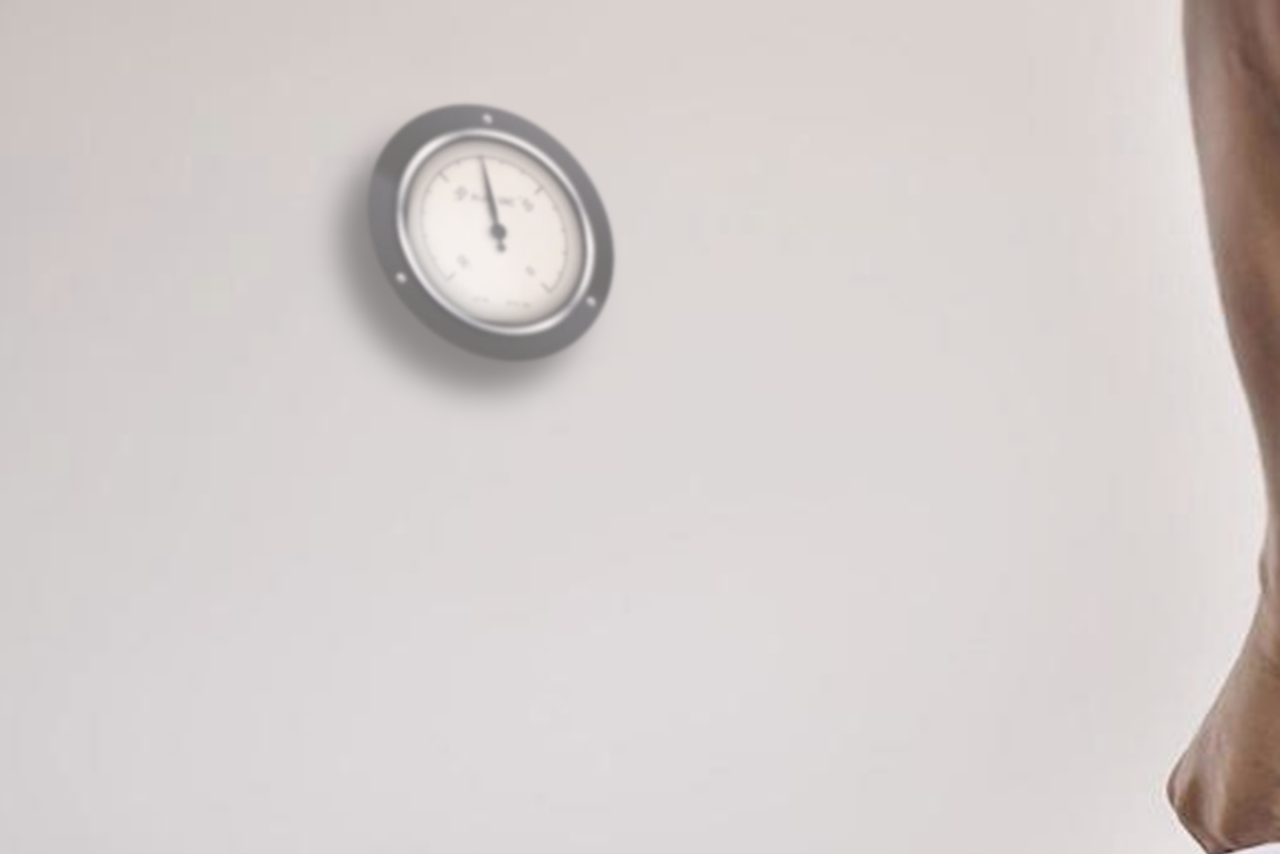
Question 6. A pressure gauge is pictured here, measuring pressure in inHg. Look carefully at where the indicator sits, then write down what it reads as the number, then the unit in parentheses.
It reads -16 (inHg)
